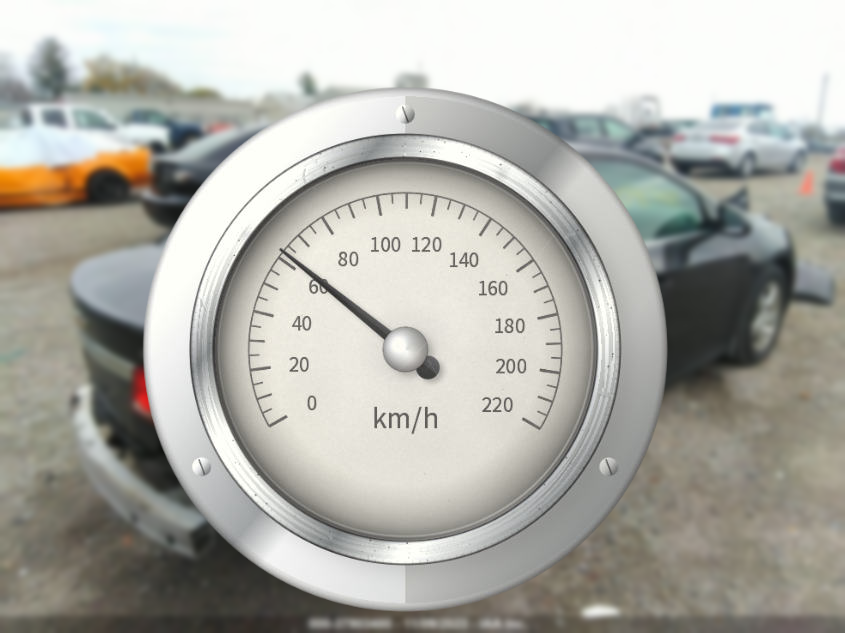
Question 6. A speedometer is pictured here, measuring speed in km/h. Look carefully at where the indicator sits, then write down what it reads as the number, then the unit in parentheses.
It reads 62.5 (km/h)
